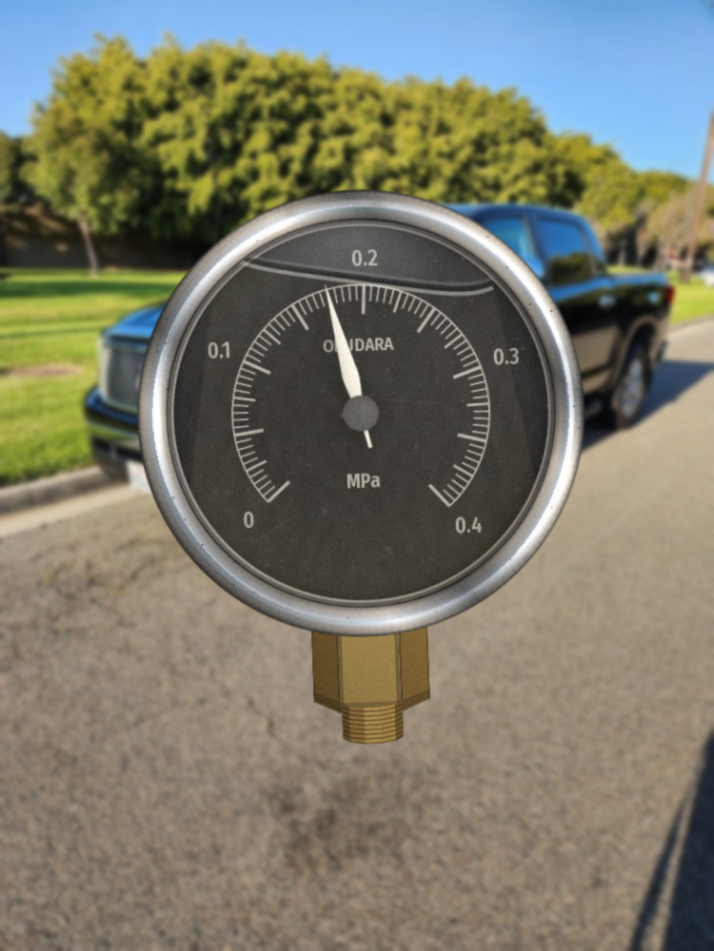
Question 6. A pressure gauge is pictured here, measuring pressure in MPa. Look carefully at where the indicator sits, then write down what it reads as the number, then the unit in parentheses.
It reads 0.175 (MPa)
